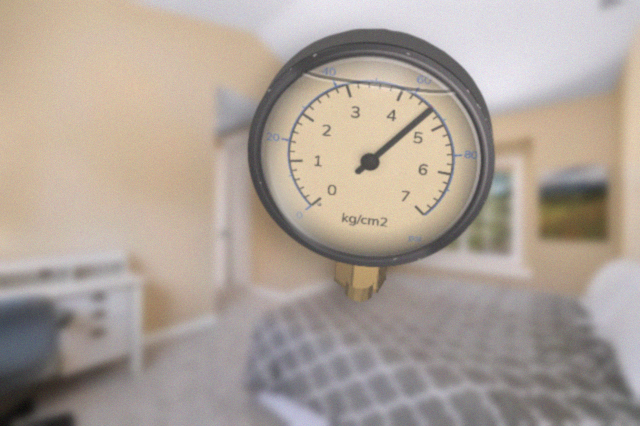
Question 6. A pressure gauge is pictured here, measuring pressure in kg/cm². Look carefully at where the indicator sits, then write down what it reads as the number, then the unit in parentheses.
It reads 4.6 (kg/cm²)
